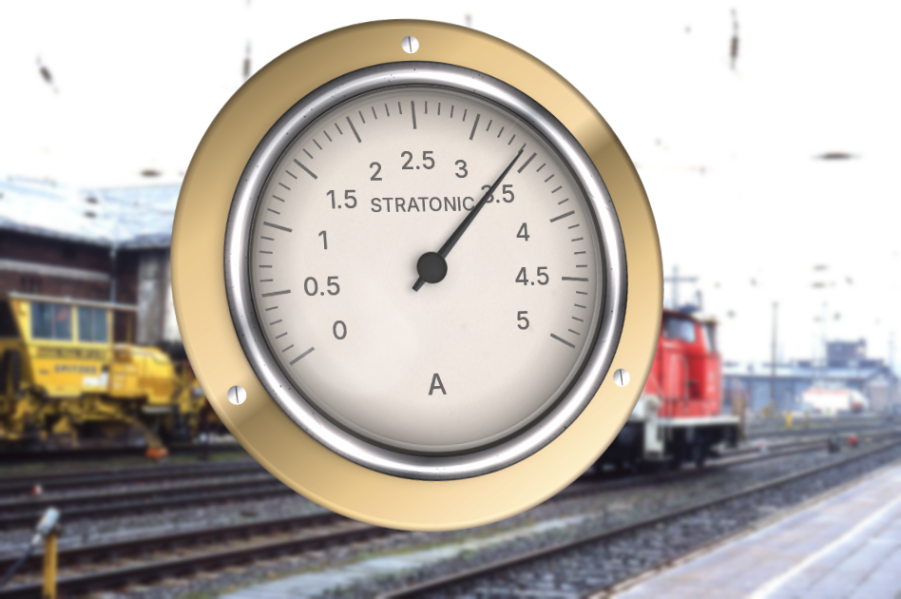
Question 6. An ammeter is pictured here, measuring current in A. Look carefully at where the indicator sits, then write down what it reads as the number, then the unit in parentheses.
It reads 3.4 (A)
